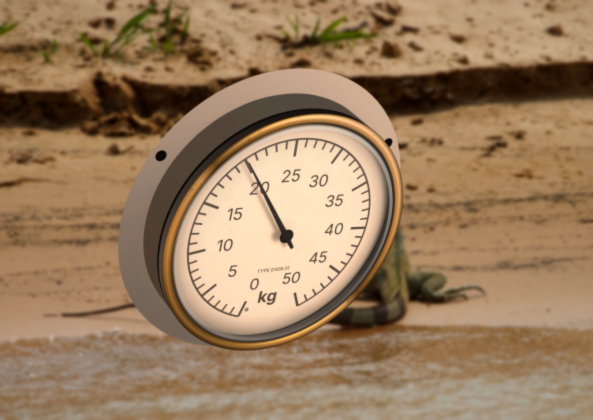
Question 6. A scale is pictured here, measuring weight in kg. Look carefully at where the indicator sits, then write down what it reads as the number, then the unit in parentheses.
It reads 20 (kg)
